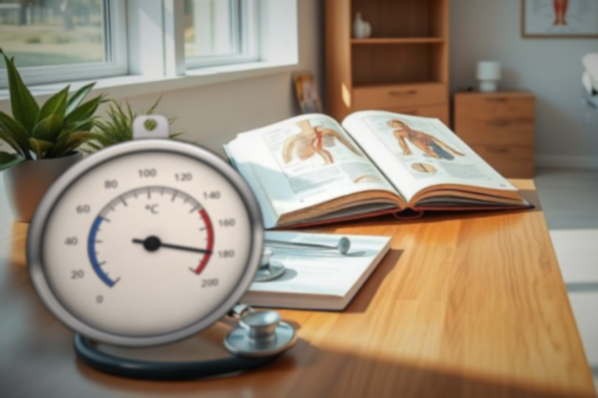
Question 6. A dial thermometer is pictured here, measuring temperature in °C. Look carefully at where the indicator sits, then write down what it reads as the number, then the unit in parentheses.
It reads 180 (°C)
